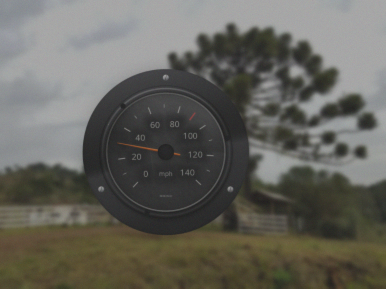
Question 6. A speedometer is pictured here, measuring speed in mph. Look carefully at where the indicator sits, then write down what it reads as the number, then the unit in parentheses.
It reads 30 (mph)
